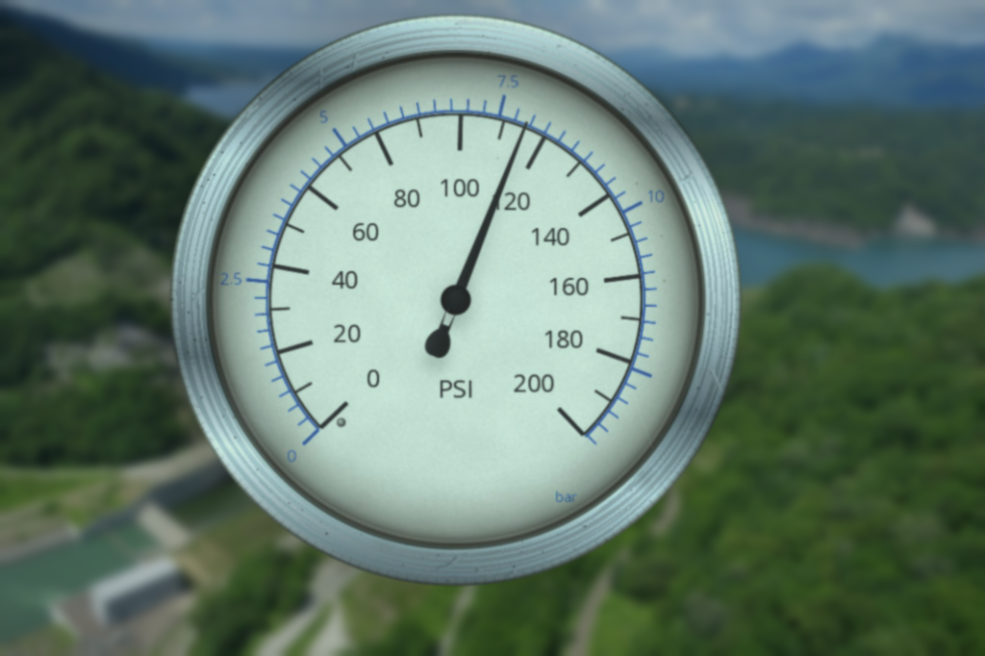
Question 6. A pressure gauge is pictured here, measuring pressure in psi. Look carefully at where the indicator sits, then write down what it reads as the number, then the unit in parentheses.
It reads 115 (psi)
